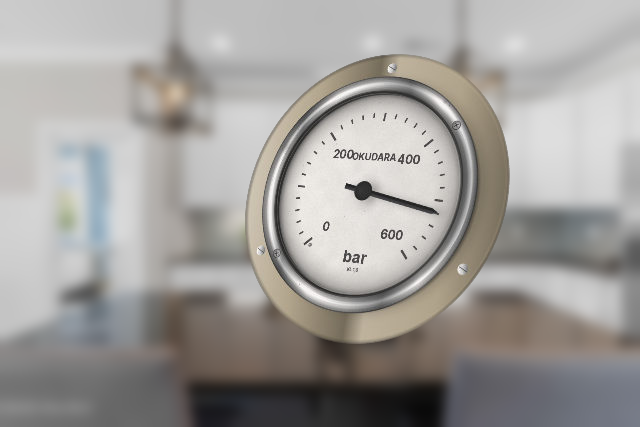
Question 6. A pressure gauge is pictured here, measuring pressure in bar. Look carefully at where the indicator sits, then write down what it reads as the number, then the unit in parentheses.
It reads 520 (bar)
